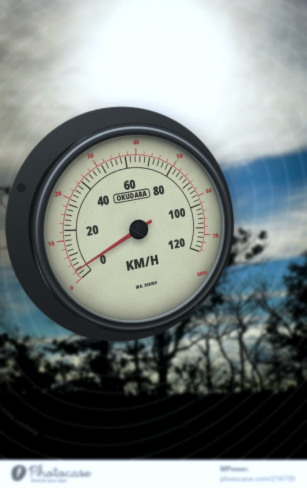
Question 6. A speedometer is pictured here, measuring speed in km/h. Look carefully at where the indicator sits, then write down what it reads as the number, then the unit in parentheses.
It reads 4 (km/h)
